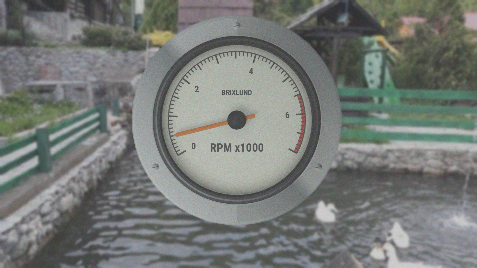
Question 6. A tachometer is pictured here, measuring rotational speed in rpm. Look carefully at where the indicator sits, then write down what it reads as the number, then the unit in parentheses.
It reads 500 (rpm)
